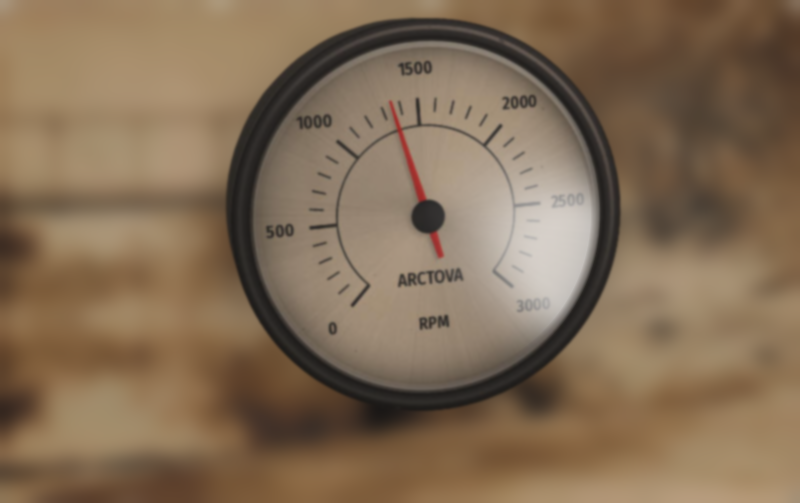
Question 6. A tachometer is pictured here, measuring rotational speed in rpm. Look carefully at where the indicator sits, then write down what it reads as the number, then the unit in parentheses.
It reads 1350 (rpm)
